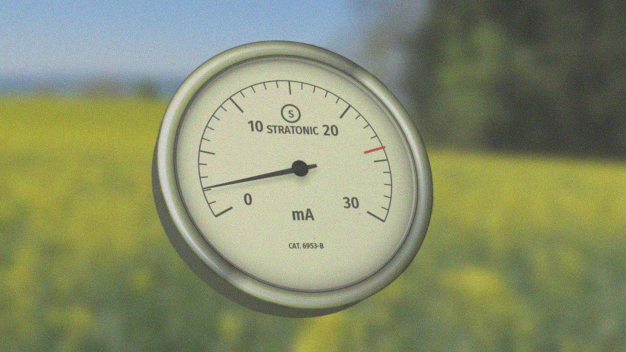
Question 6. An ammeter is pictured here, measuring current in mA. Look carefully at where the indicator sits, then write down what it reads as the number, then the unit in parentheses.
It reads 2 (mA)
